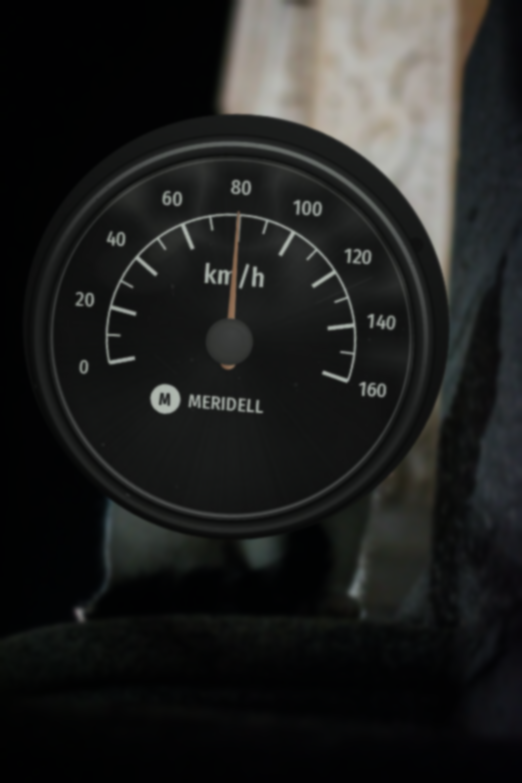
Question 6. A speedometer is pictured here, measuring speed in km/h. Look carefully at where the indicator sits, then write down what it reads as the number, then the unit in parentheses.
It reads 80 (km/h)
